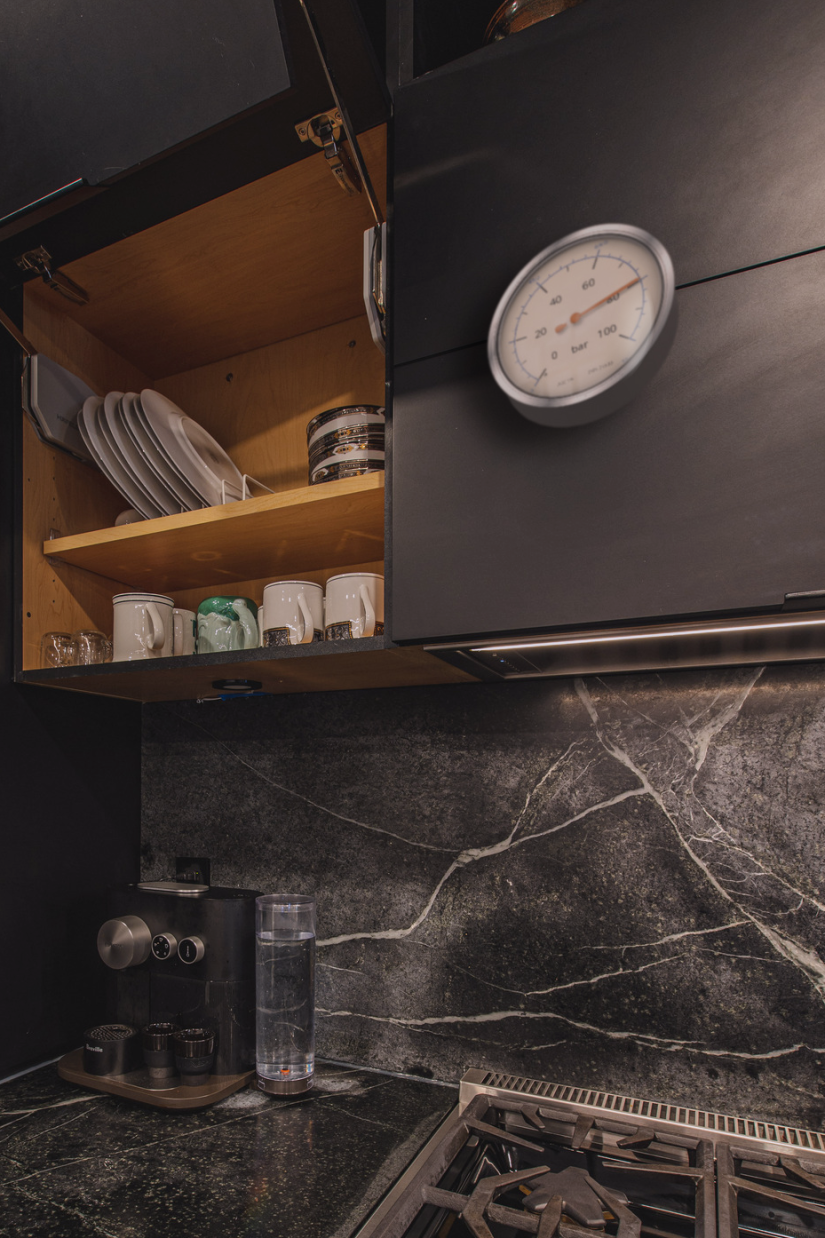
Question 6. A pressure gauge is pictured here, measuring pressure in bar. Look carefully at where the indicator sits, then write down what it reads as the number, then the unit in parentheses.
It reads 80 (bar)
